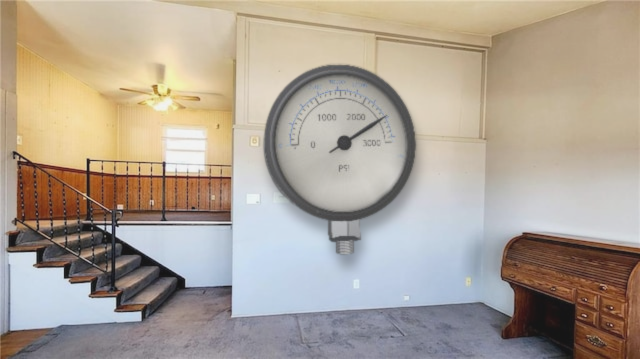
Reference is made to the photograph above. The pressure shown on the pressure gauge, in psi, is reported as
2500 psi
